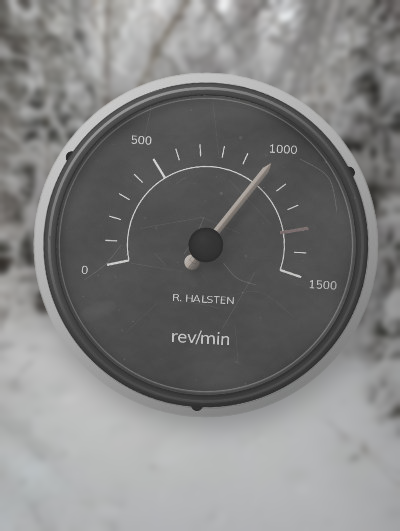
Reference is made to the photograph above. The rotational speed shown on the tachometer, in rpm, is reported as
1000 rpm
